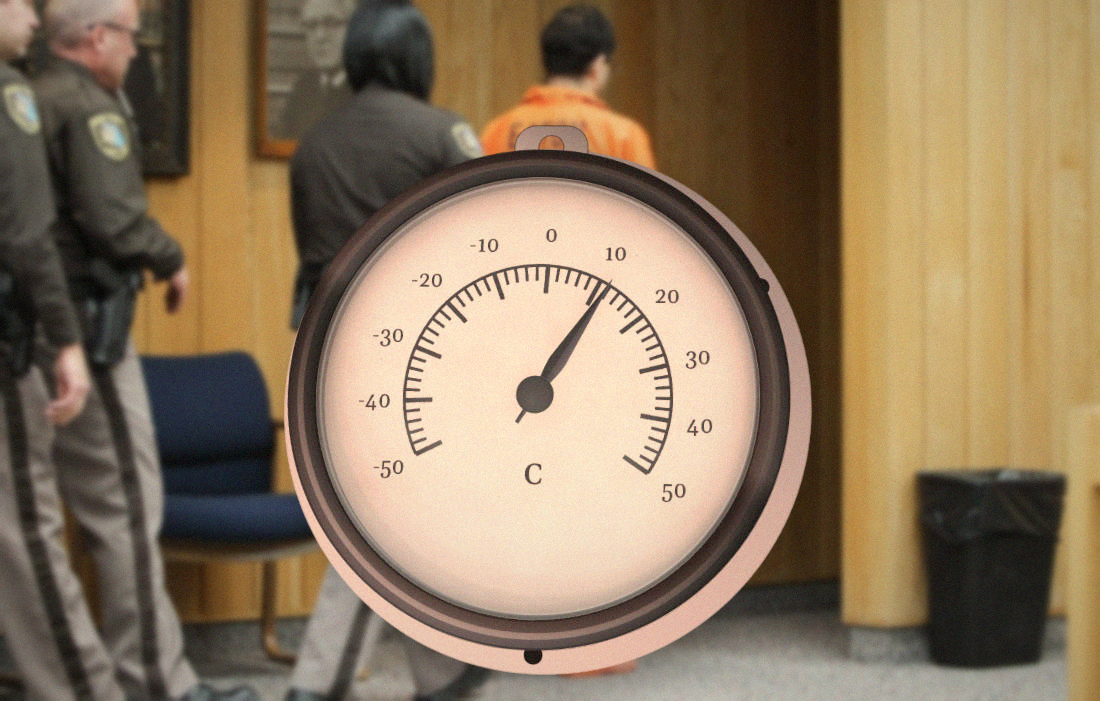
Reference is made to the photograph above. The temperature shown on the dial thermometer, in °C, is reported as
12 °C
